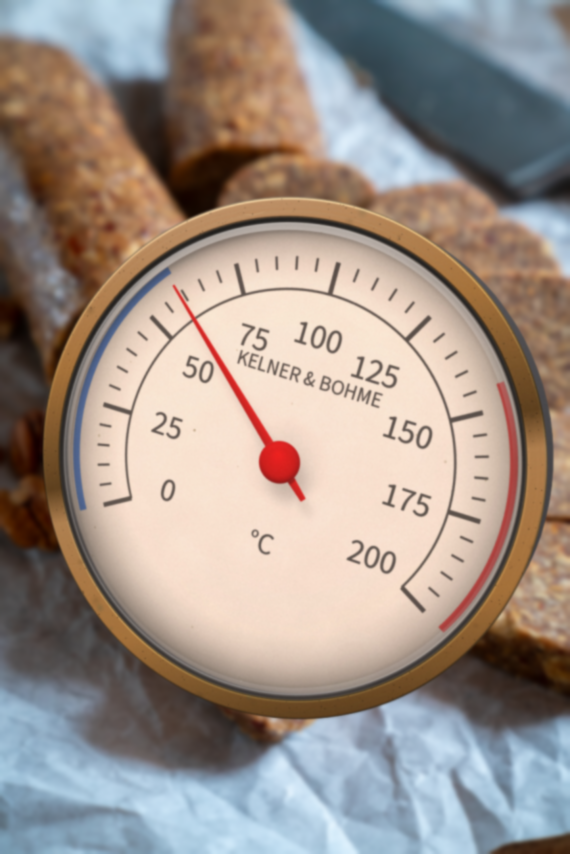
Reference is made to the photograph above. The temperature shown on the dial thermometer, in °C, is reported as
60 °C
